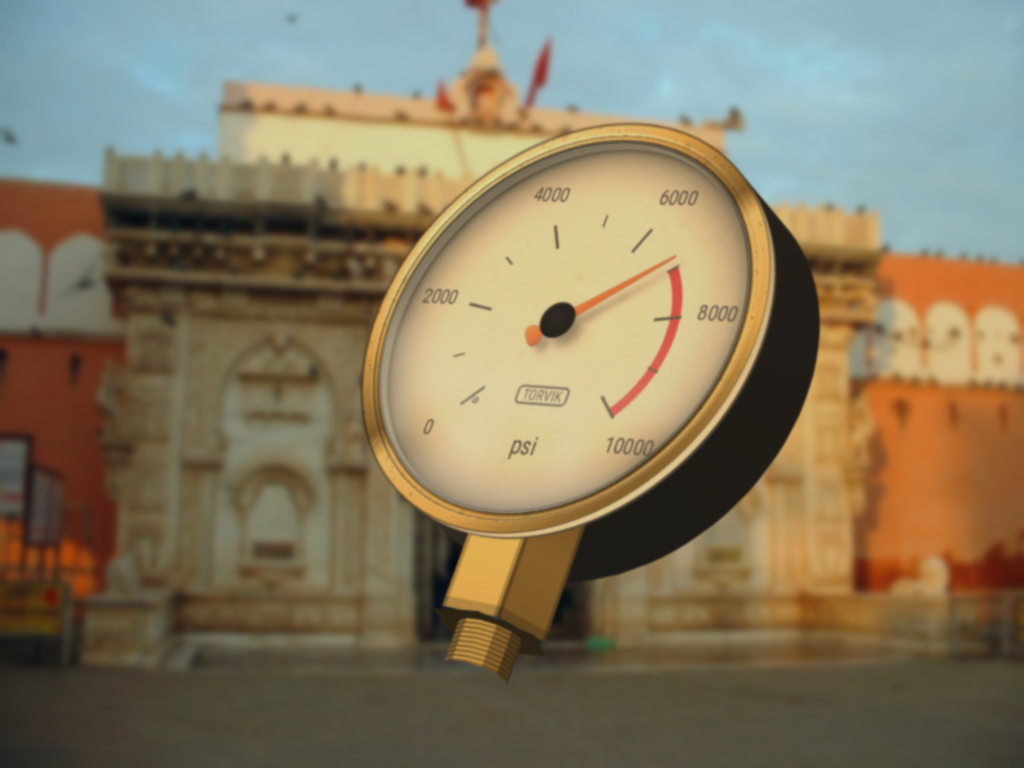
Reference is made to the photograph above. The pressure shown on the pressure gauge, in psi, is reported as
7000 psi
